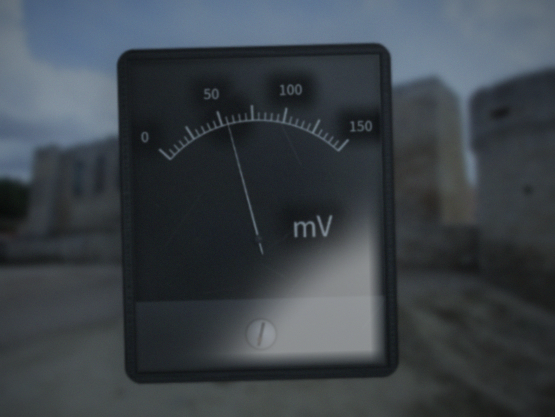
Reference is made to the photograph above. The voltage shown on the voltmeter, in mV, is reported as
55 mV
